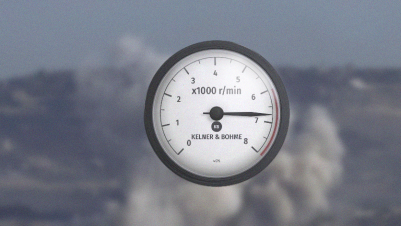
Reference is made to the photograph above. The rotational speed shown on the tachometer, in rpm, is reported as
6750 rpm
